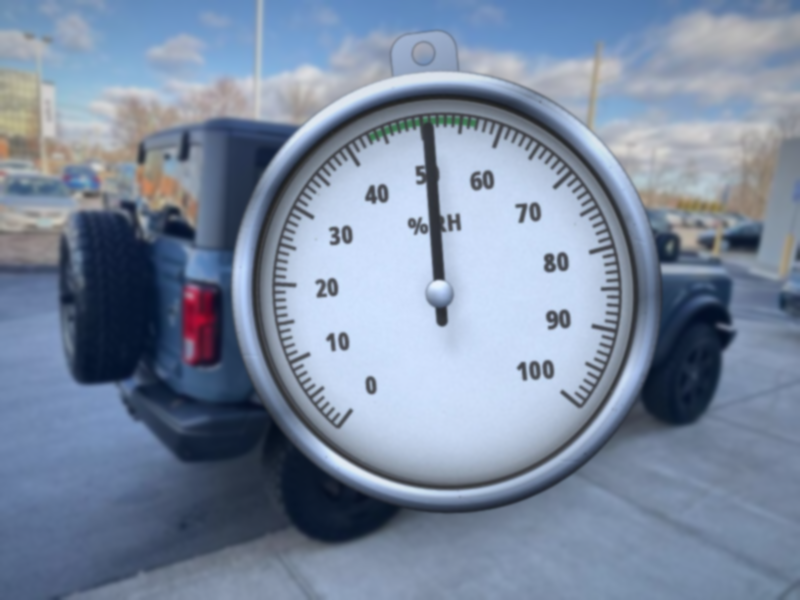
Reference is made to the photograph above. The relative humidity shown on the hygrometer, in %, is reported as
51 %
